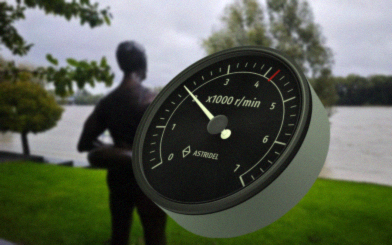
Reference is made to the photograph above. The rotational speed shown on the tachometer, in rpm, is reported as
2000 rpm
